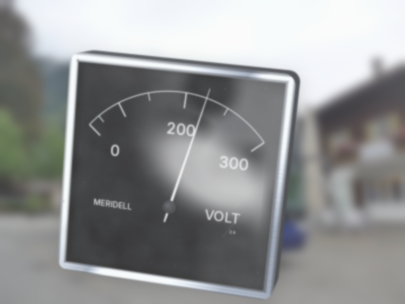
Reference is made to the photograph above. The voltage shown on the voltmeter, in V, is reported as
225 V
